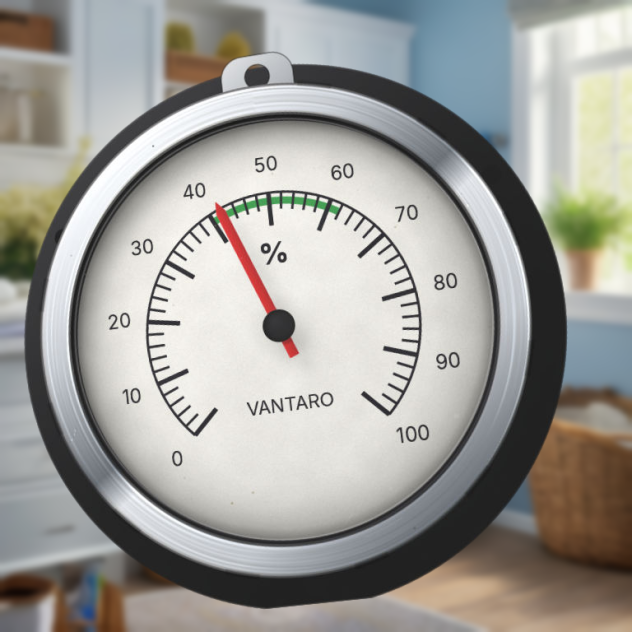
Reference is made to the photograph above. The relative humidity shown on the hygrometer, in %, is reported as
42 %
